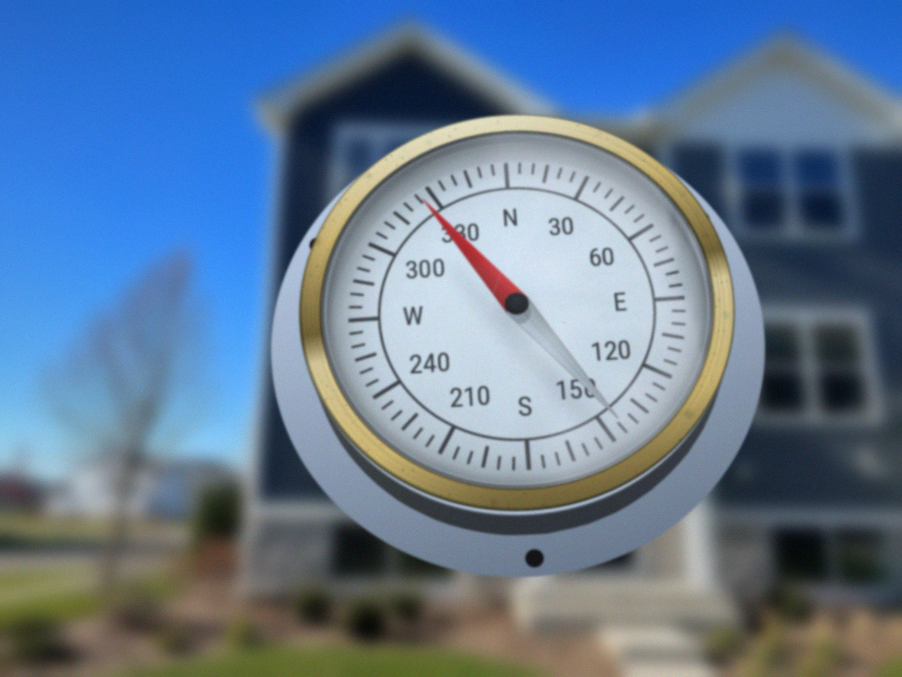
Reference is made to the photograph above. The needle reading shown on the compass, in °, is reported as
325 °
